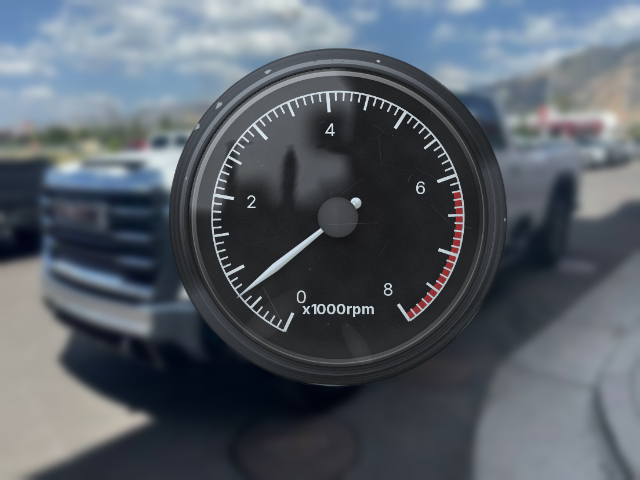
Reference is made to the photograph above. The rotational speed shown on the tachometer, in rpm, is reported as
700 rpm
